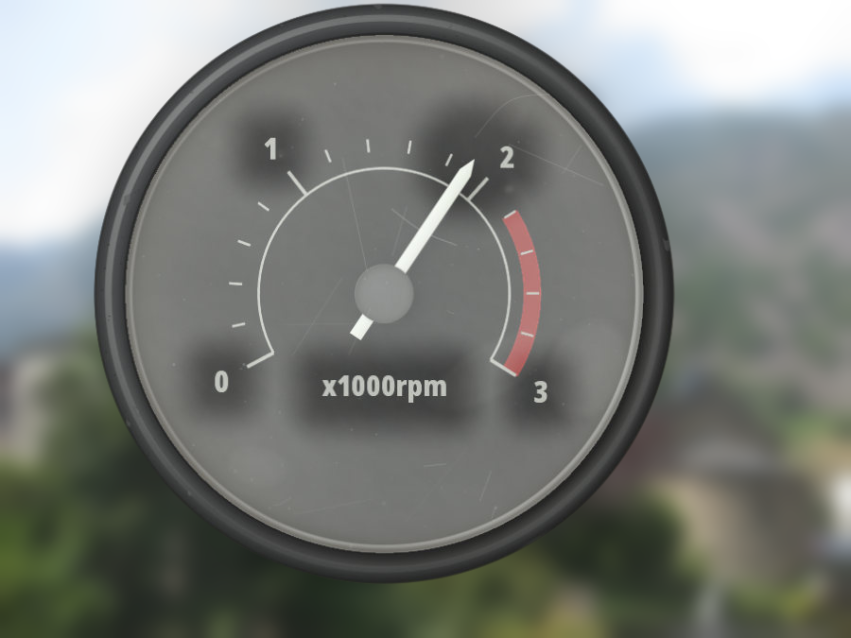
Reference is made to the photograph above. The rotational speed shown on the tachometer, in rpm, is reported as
1900 rpm
